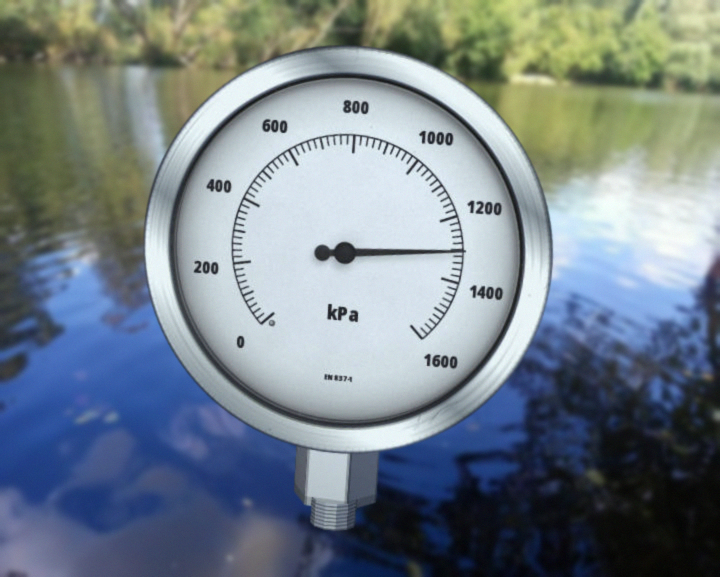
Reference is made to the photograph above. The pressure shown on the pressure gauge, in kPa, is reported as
1300 kPa
